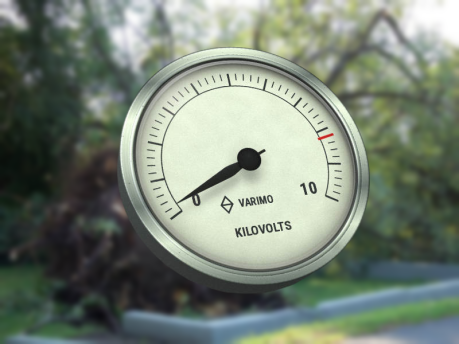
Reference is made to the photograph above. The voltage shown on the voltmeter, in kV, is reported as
0.2 kV
